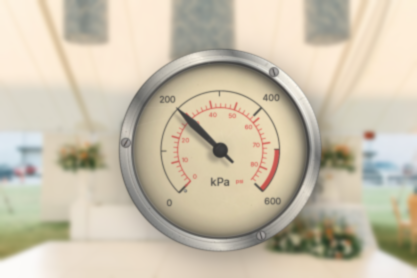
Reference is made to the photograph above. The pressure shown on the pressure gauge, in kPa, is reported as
200 kPa
